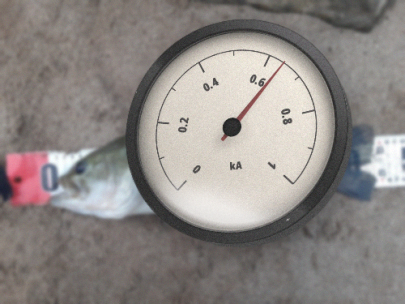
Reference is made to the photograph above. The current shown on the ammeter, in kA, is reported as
0.65 kA
